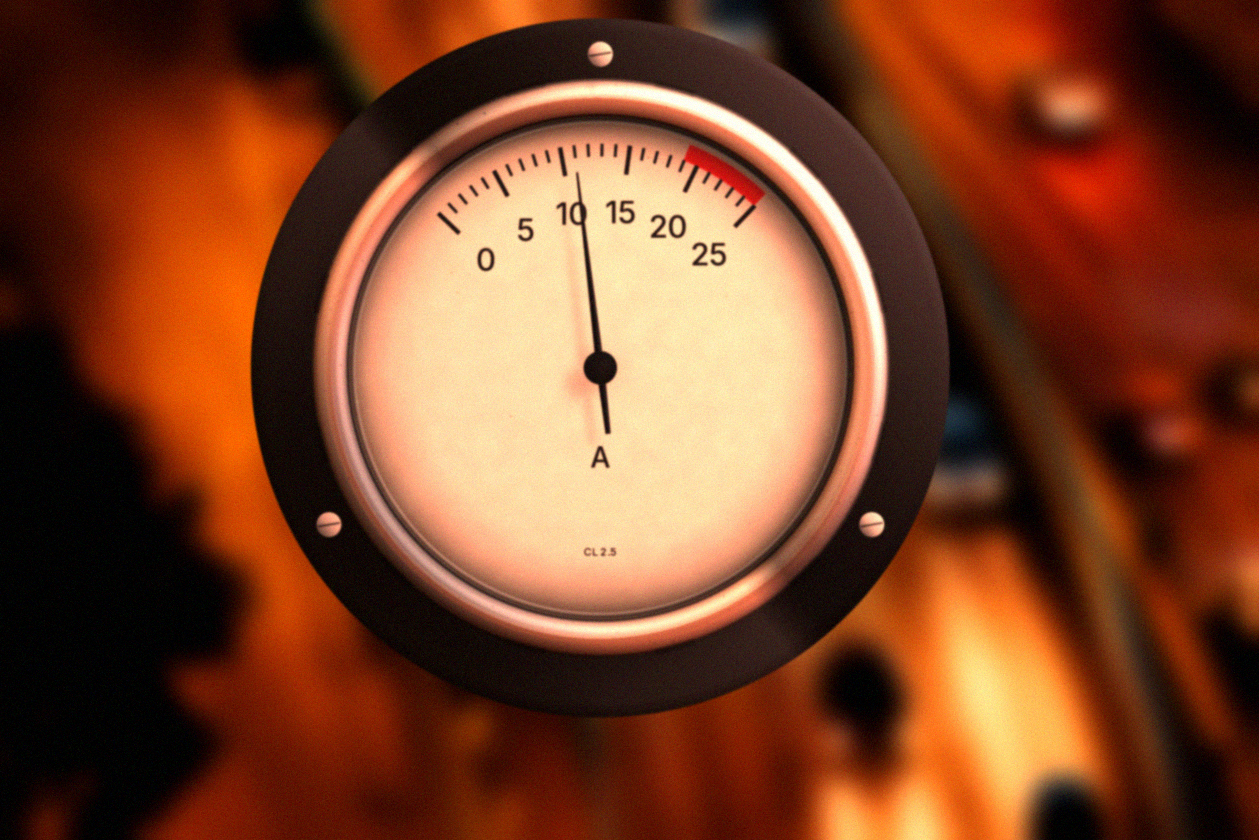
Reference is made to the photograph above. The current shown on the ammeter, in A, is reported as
11 A
